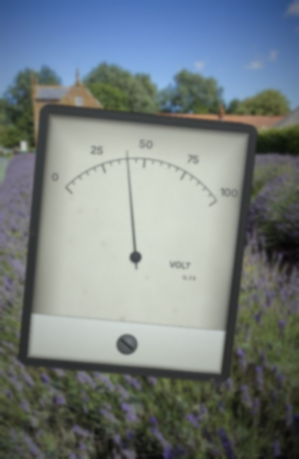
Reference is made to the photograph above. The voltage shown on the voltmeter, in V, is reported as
40 V
